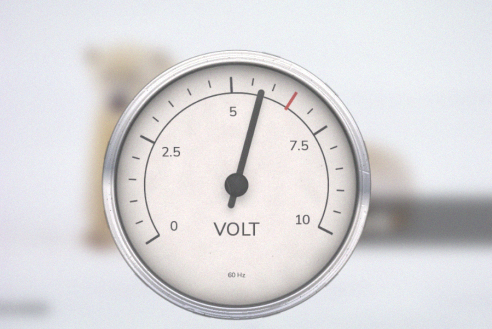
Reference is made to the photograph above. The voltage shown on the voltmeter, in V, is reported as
5.75 V
